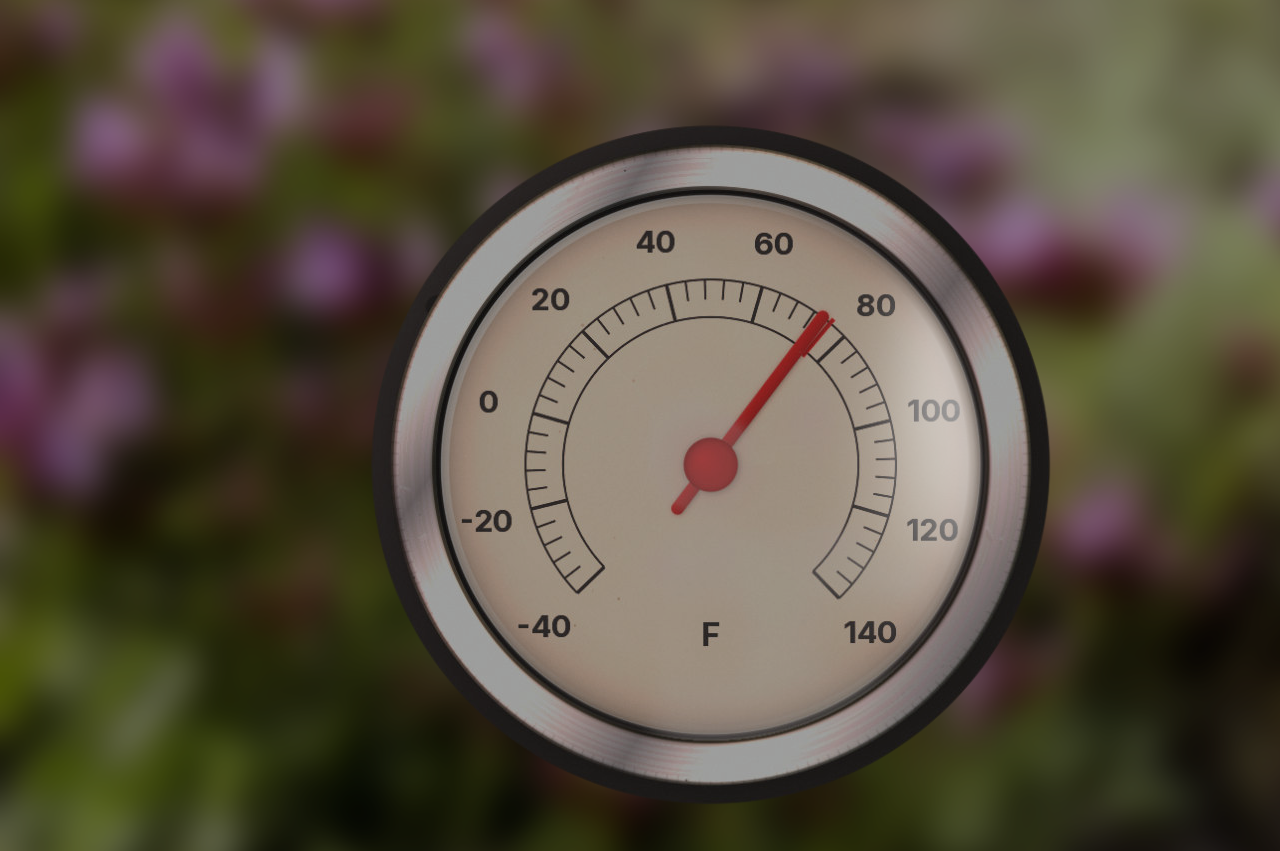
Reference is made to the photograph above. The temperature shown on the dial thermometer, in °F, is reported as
74 °F
